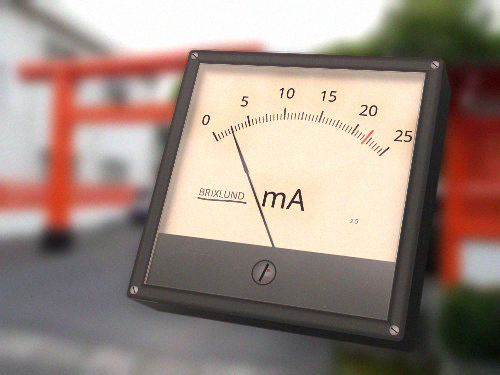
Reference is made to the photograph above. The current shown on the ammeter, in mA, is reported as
2.5 mA
